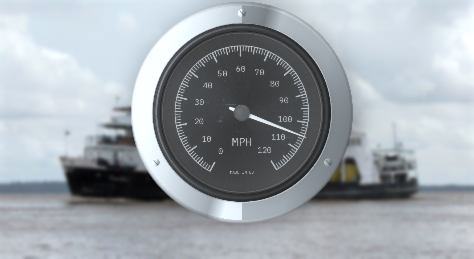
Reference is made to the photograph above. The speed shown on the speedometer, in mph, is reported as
105 mph
